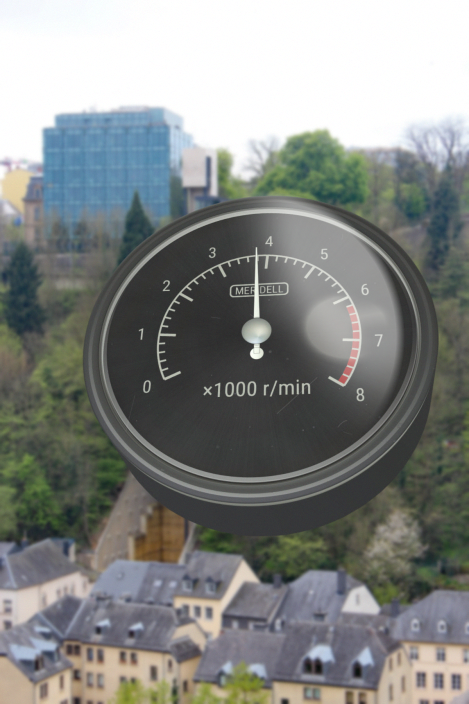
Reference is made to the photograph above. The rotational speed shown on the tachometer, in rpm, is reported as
3800 rpm
